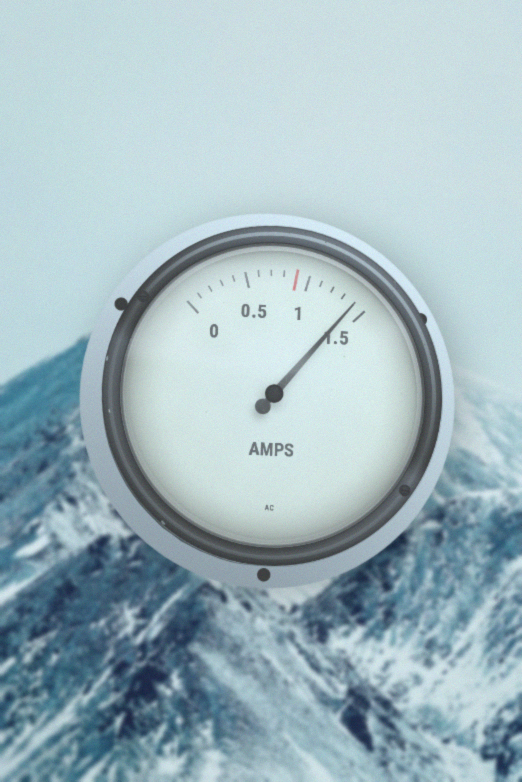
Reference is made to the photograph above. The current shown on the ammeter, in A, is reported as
1.4 A
